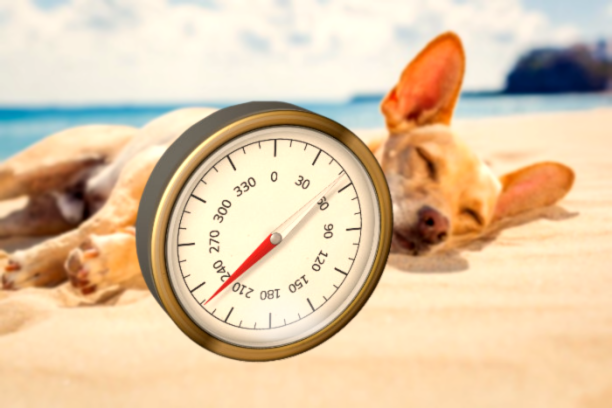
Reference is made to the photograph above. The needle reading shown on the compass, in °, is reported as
230 °
